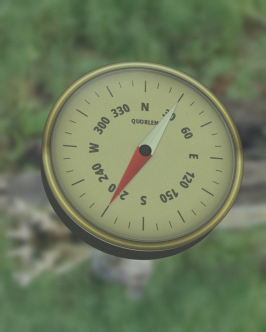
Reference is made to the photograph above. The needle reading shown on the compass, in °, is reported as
210 °
